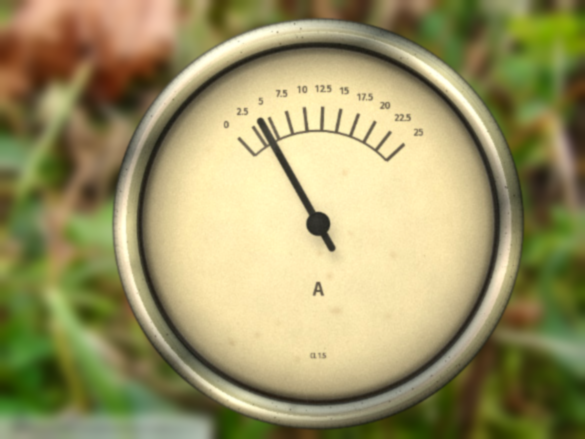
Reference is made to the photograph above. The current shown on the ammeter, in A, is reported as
3.75 A
